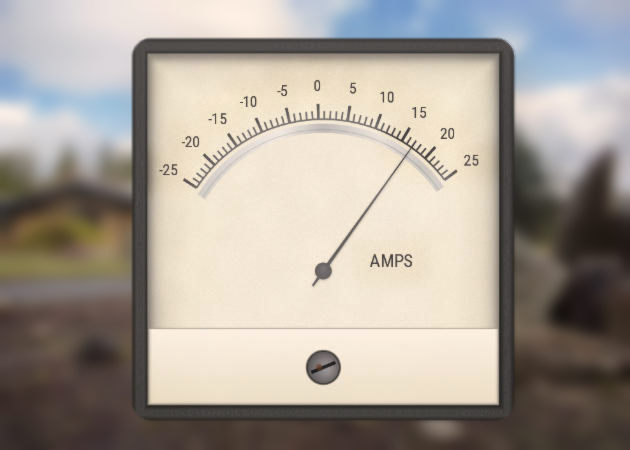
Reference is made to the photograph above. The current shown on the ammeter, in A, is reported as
17 A
